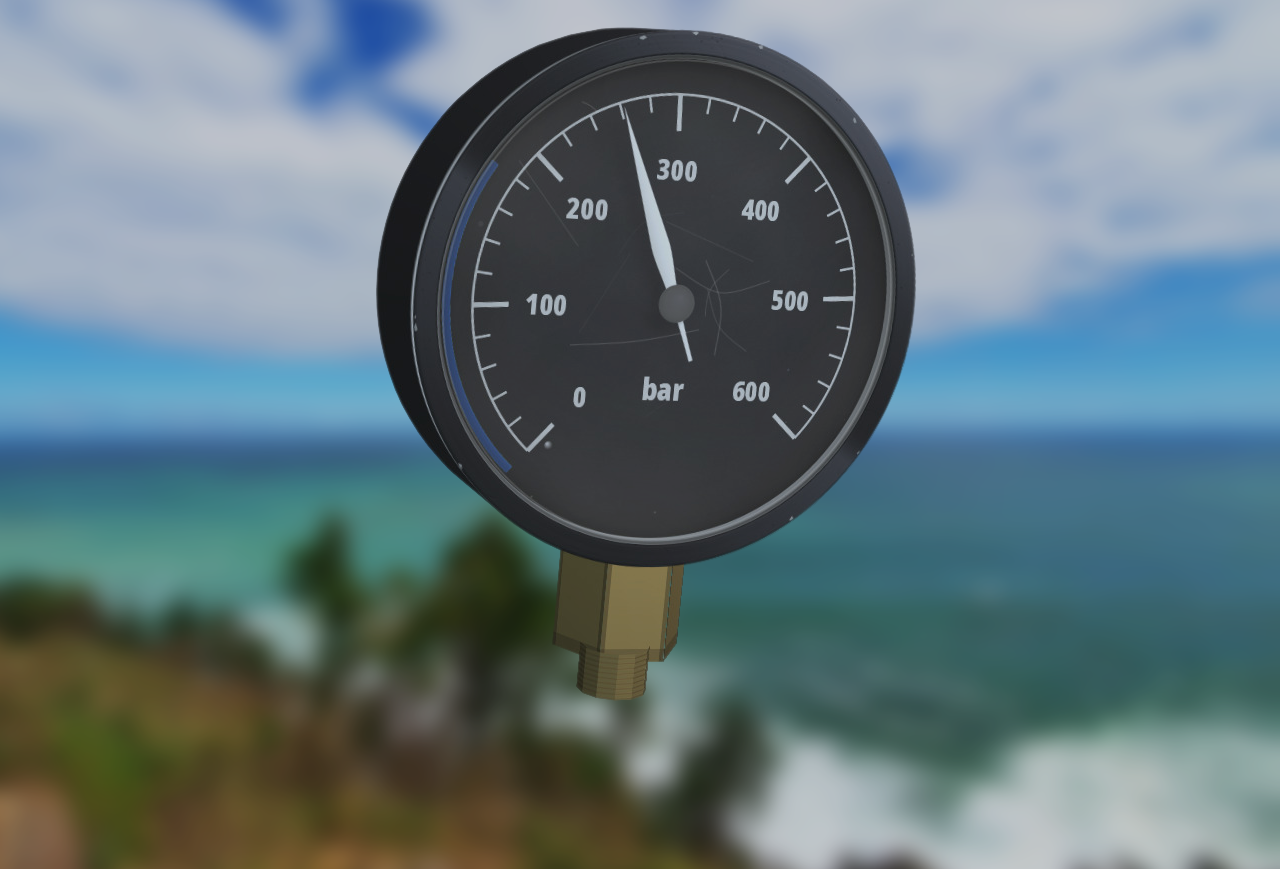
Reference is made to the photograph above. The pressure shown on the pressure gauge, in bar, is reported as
260 bar
